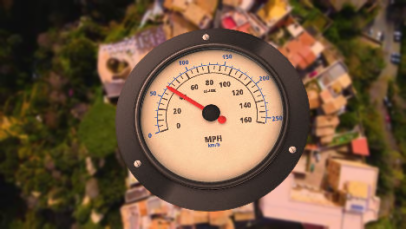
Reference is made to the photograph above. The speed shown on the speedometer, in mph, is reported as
40 mph
